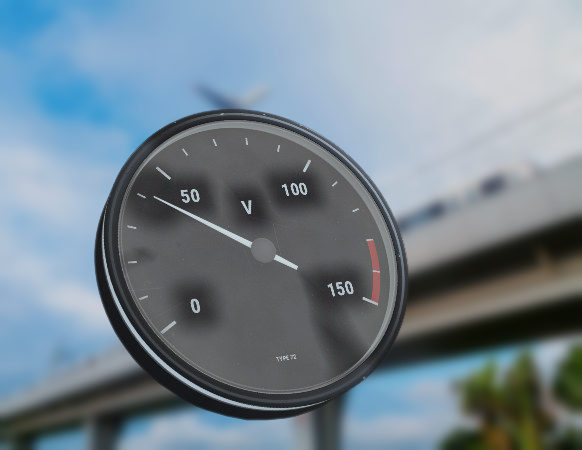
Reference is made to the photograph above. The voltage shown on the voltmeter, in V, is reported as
40 V
